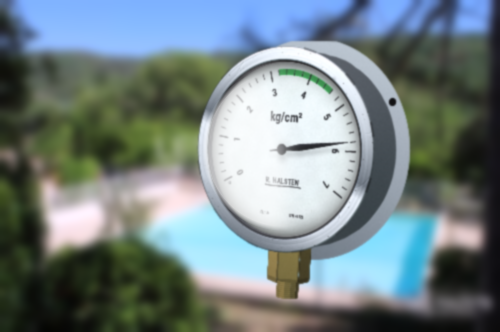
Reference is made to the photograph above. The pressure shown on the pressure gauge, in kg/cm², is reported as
5.8 kg/cm²
